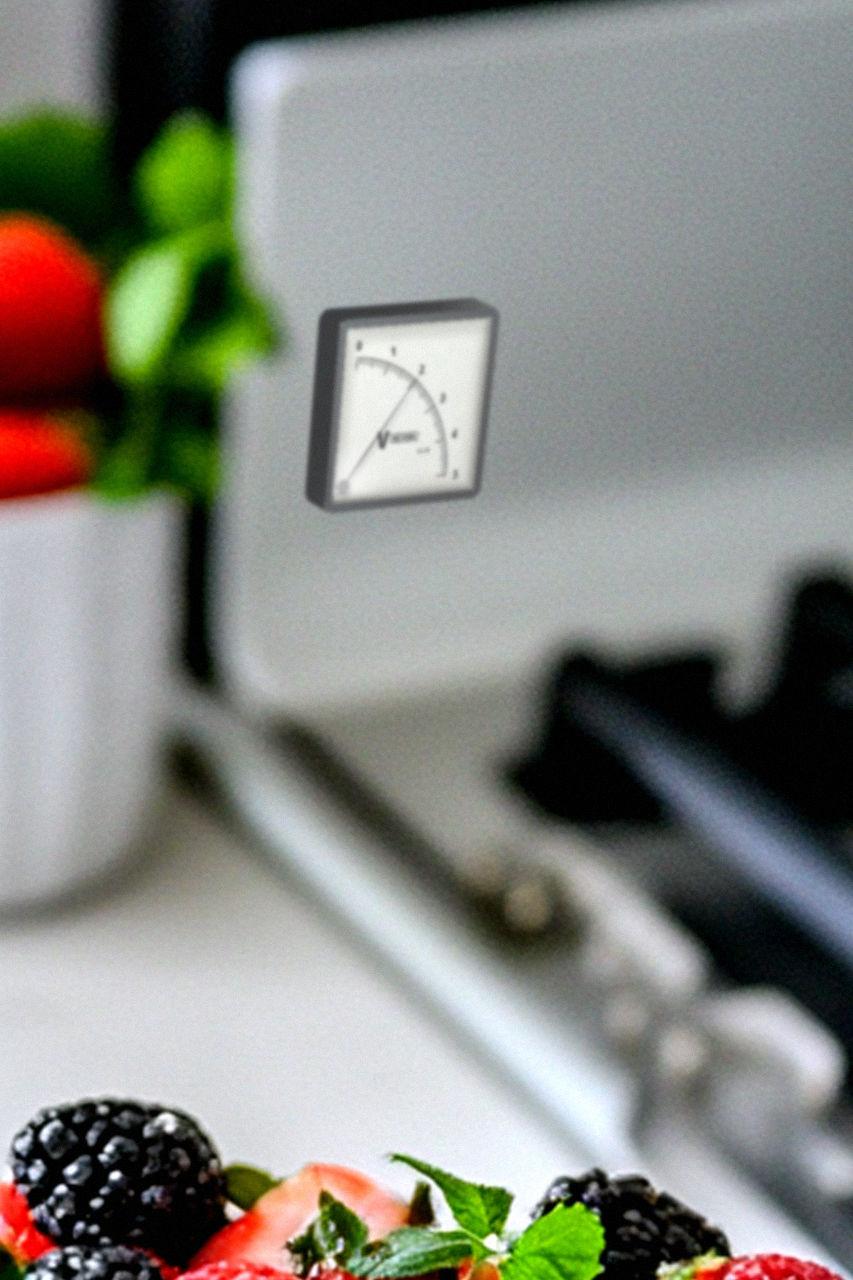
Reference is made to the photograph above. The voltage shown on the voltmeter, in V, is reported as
2 V
